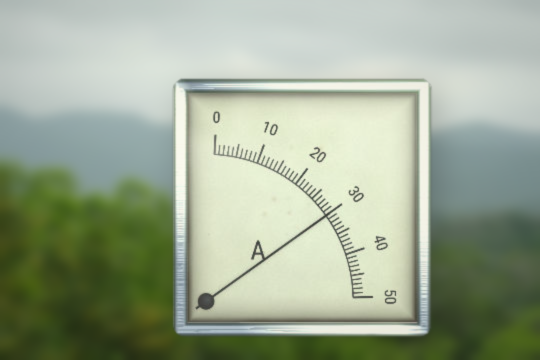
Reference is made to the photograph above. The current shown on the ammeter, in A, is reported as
30 A
